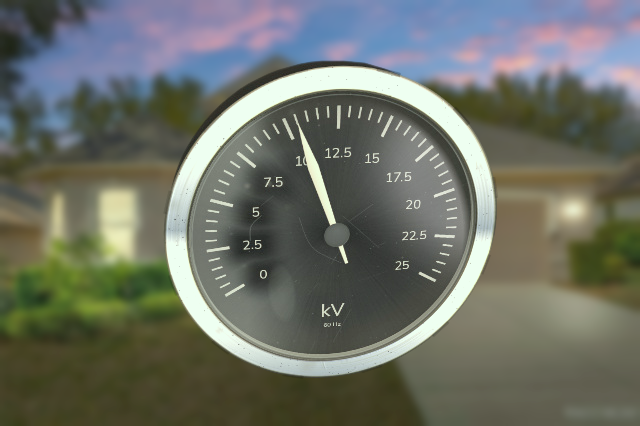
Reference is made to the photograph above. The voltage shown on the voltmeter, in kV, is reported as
10.5 kV
